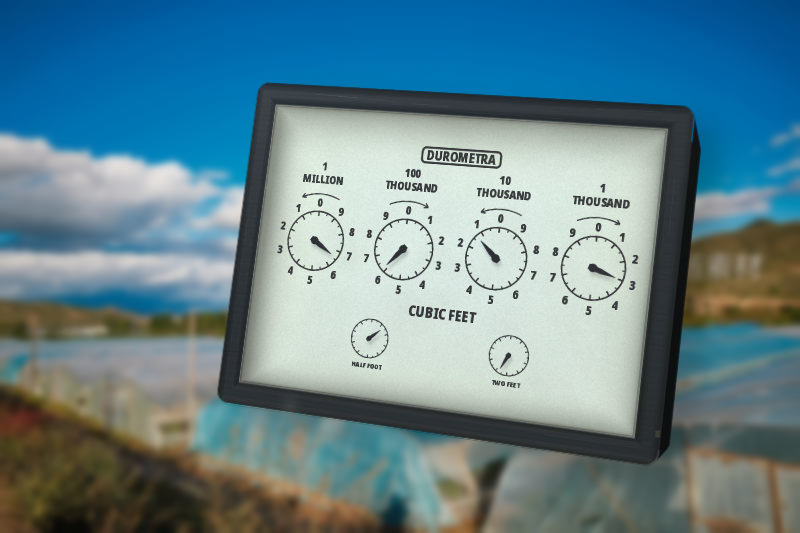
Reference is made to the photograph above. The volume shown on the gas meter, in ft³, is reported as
661300 ft³
